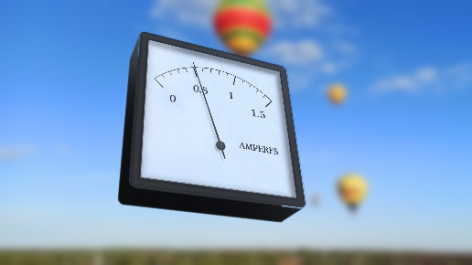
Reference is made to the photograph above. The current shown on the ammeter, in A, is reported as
0.5 A
